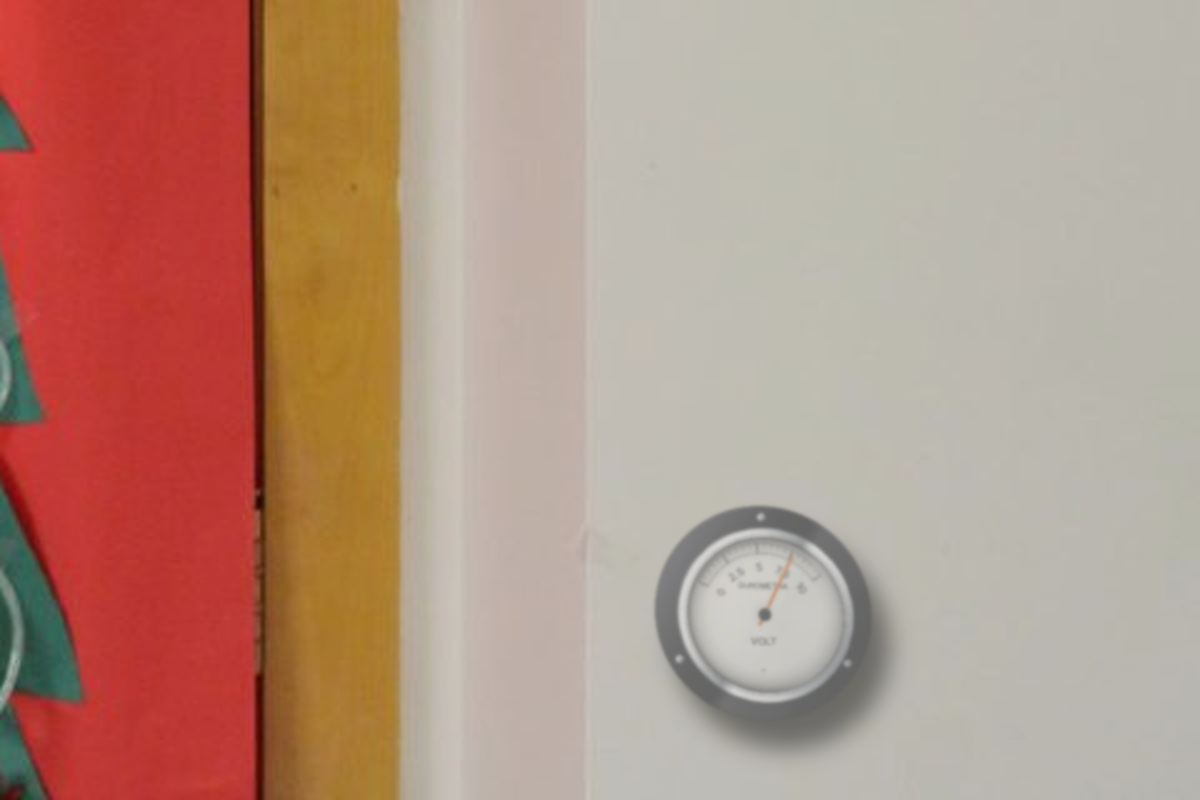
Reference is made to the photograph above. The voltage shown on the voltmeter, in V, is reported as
7.5 V
